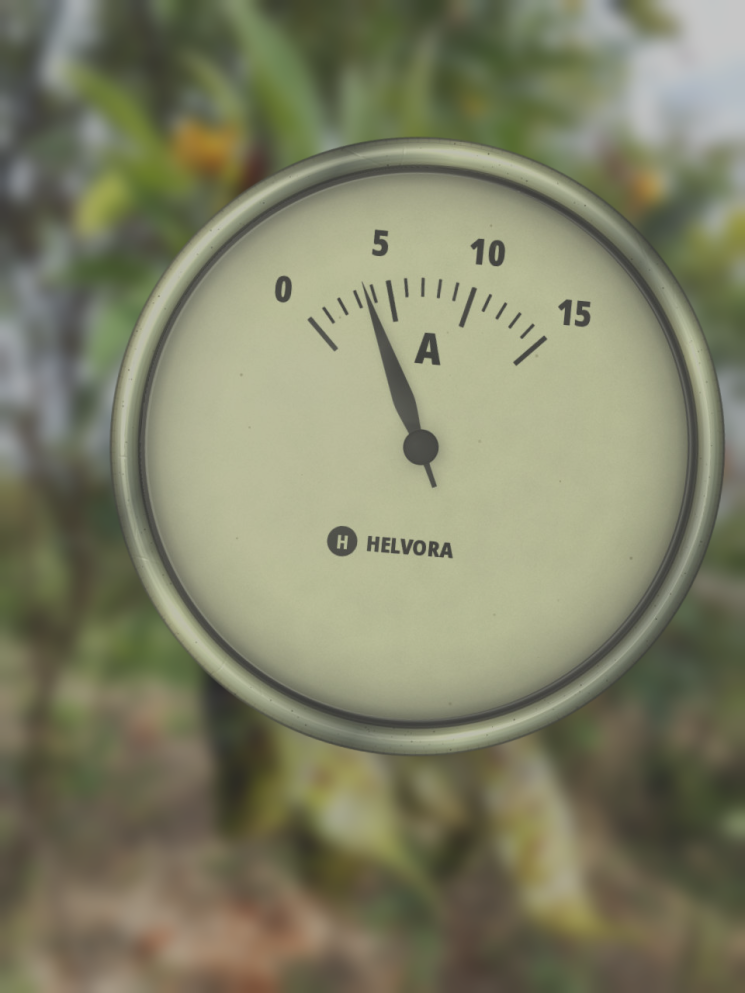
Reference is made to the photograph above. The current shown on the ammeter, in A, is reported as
3.5 A
